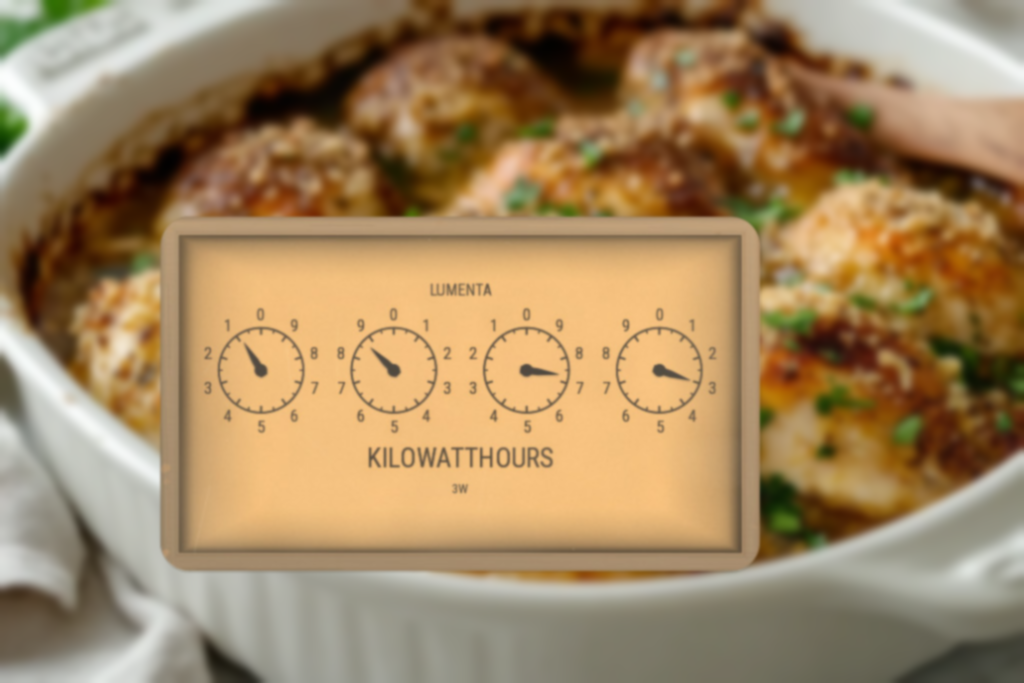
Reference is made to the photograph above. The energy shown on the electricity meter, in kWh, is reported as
873 kWh
